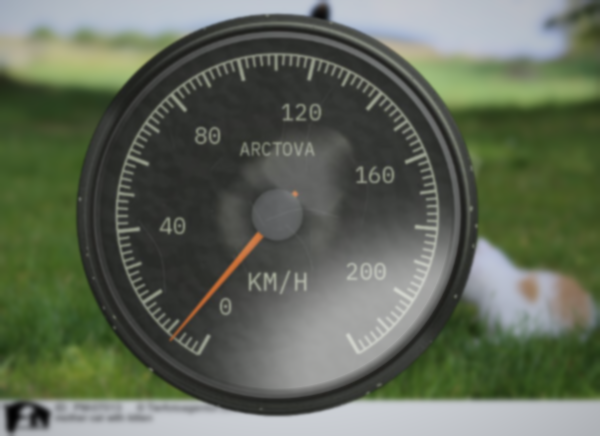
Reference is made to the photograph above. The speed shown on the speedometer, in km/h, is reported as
8 km/h
